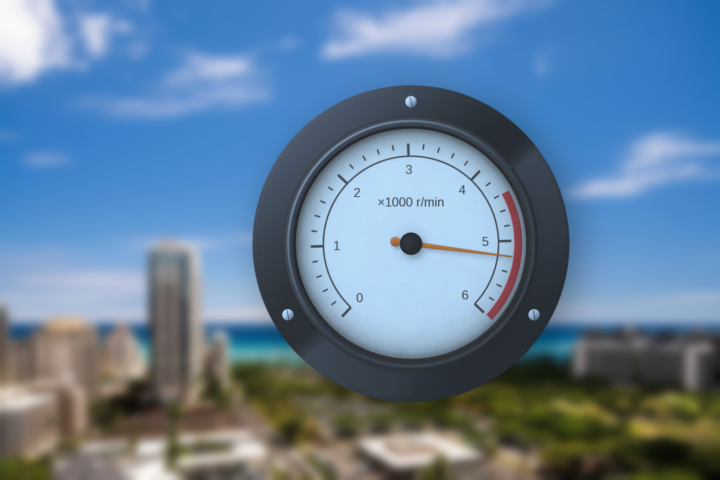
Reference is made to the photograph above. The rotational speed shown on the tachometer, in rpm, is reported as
5200 rpm
